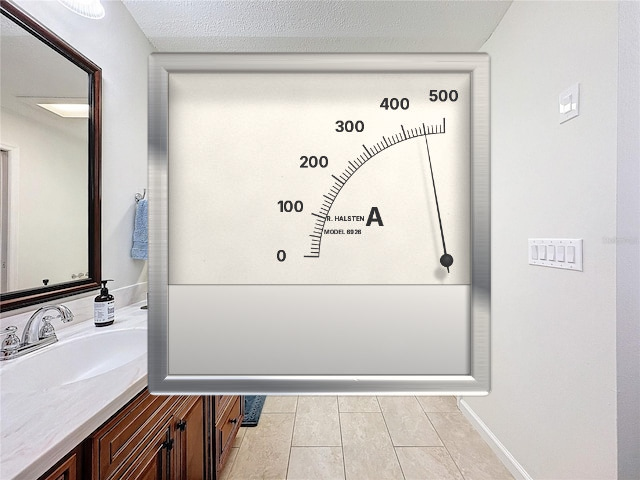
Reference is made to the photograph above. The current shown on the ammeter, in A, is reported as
450 A
